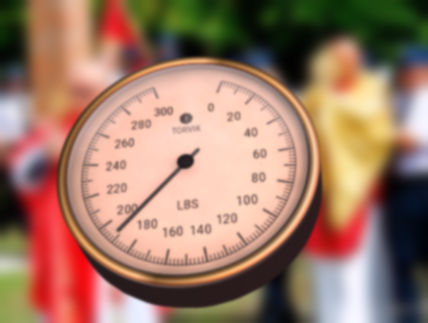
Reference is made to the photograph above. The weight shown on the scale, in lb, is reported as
190 lb
